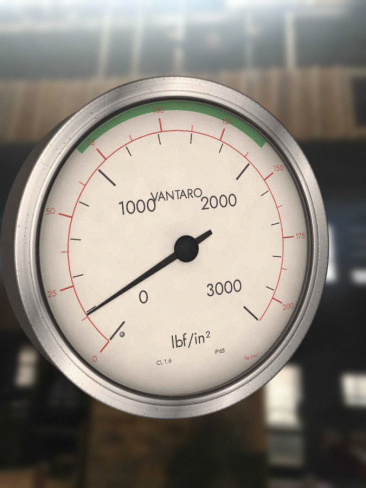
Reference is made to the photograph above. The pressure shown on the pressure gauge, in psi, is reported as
200 psi
